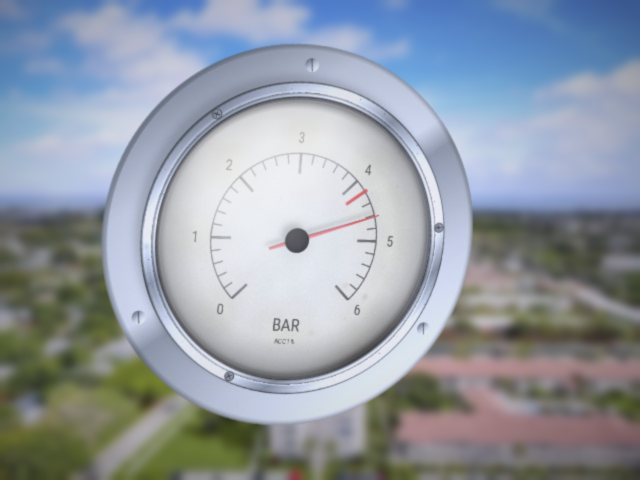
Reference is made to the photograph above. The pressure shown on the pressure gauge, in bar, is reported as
4.6 bar
